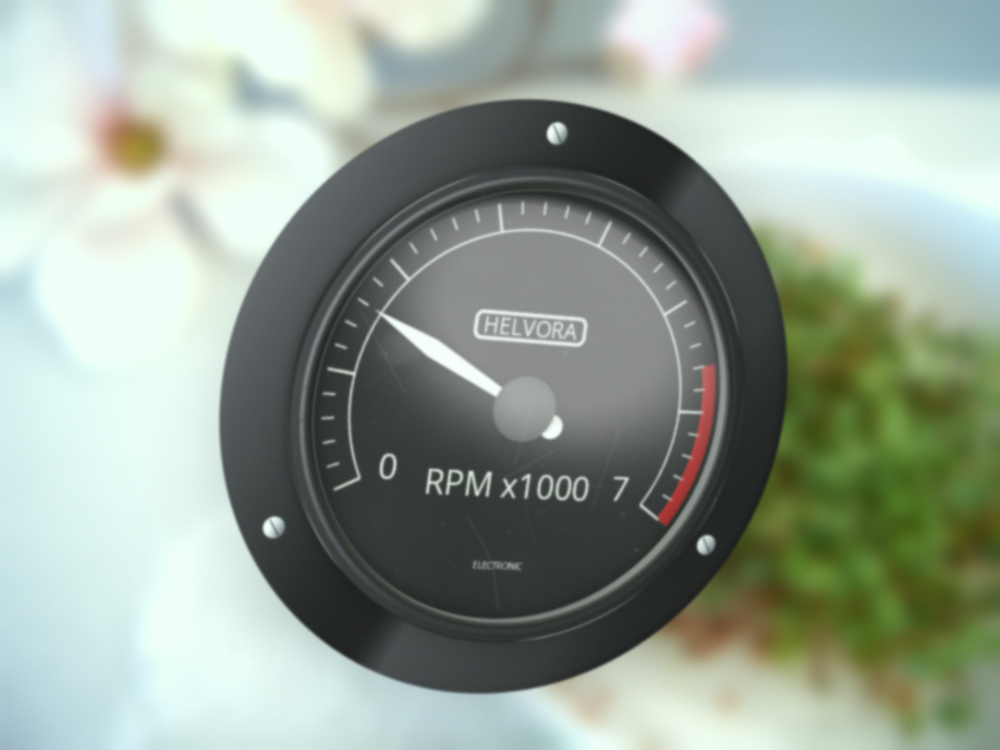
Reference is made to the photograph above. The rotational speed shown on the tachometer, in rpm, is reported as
1600 rpm
